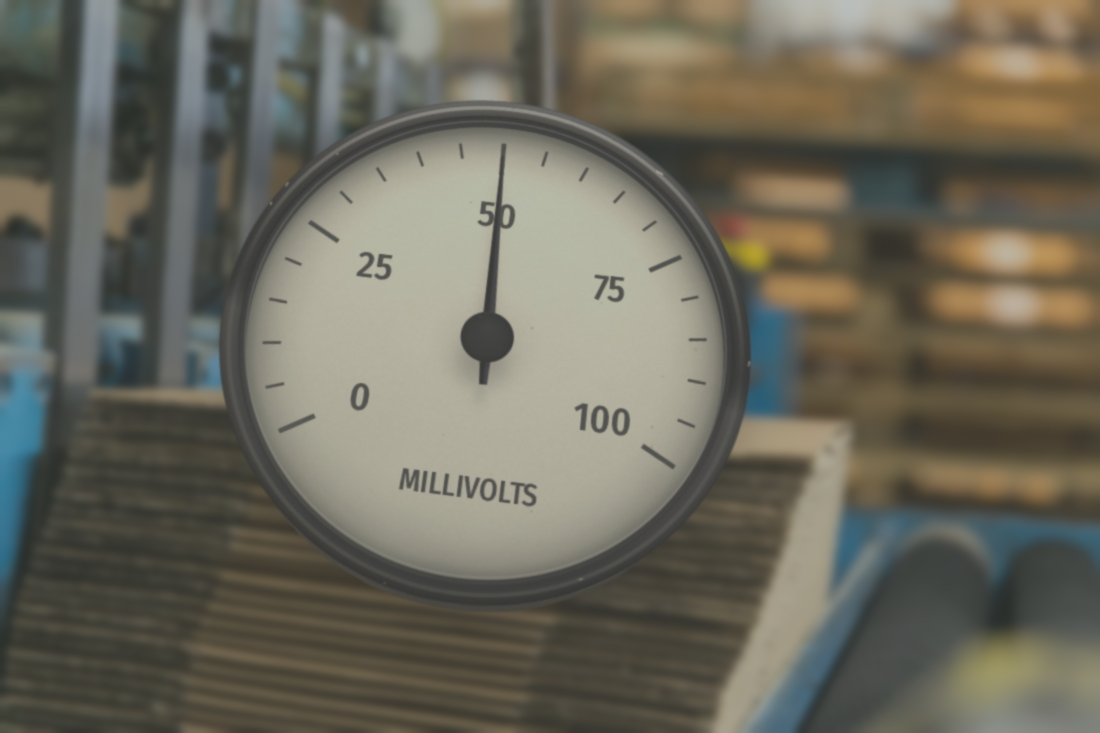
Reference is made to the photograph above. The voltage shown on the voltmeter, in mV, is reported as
50 mV
